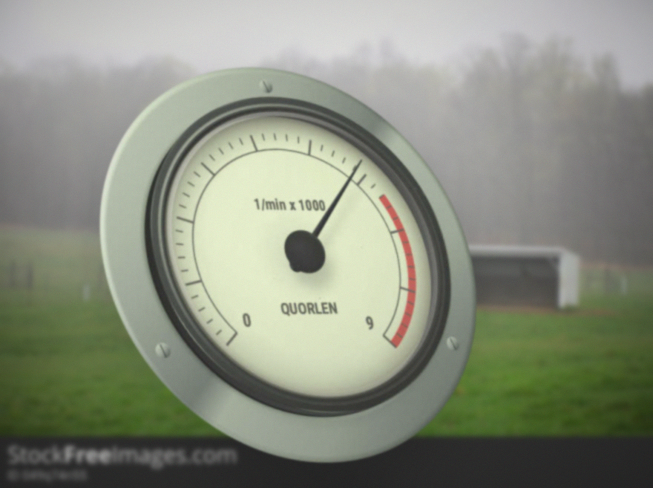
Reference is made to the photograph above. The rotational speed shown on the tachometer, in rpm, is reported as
5800 rpm
